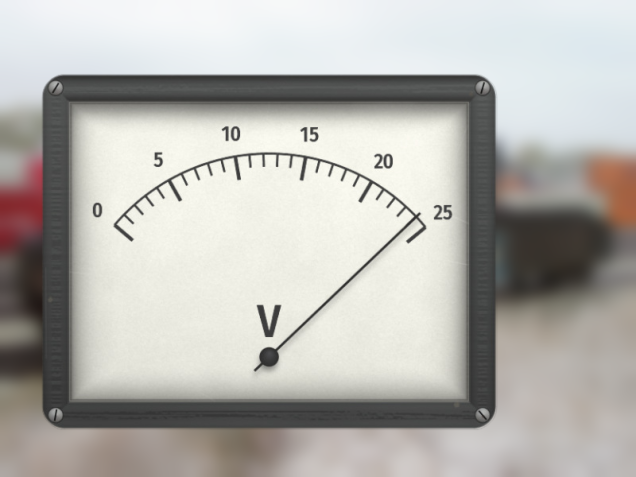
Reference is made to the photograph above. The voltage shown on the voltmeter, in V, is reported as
24 V
